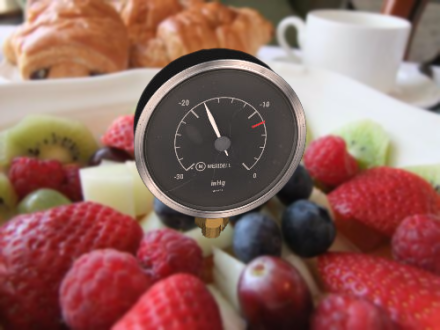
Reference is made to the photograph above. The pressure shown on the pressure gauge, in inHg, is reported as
-18 inHg
